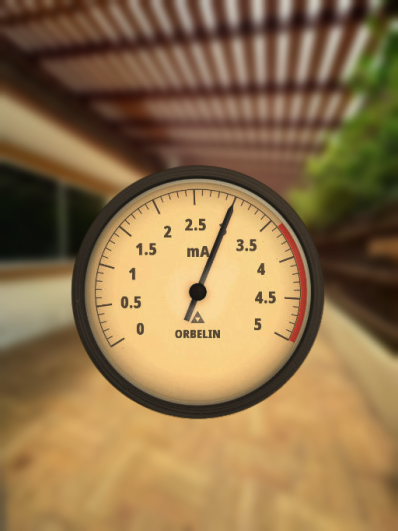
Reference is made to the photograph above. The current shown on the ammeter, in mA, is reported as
3 mA
